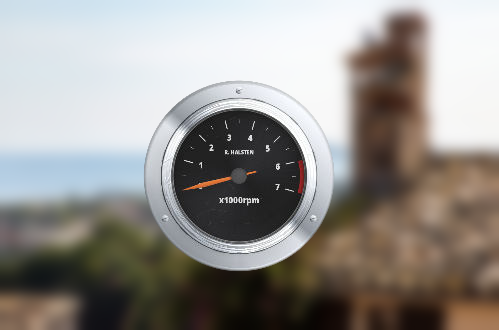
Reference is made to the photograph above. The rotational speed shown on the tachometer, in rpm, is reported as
0 rpm
